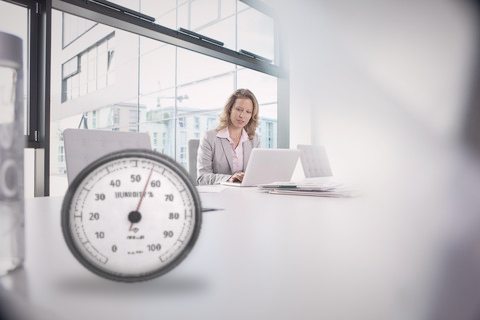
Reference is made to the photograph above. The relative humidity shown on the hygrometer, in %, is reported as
56 %
